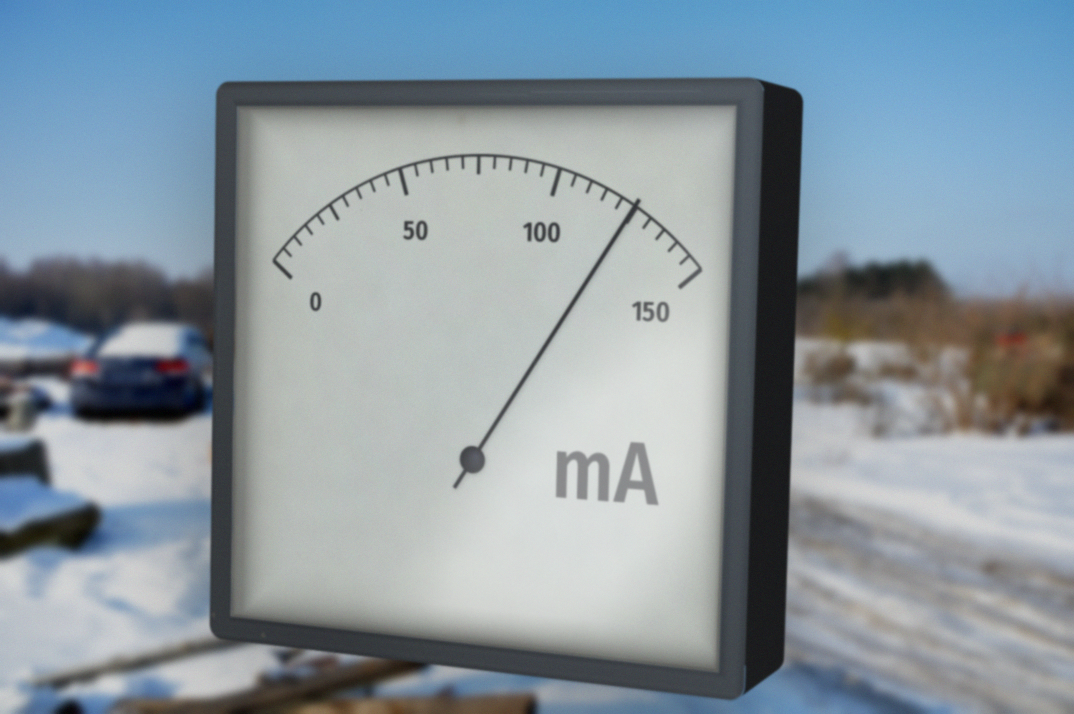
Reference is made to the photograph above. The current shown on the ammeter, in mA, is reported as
125 mA
